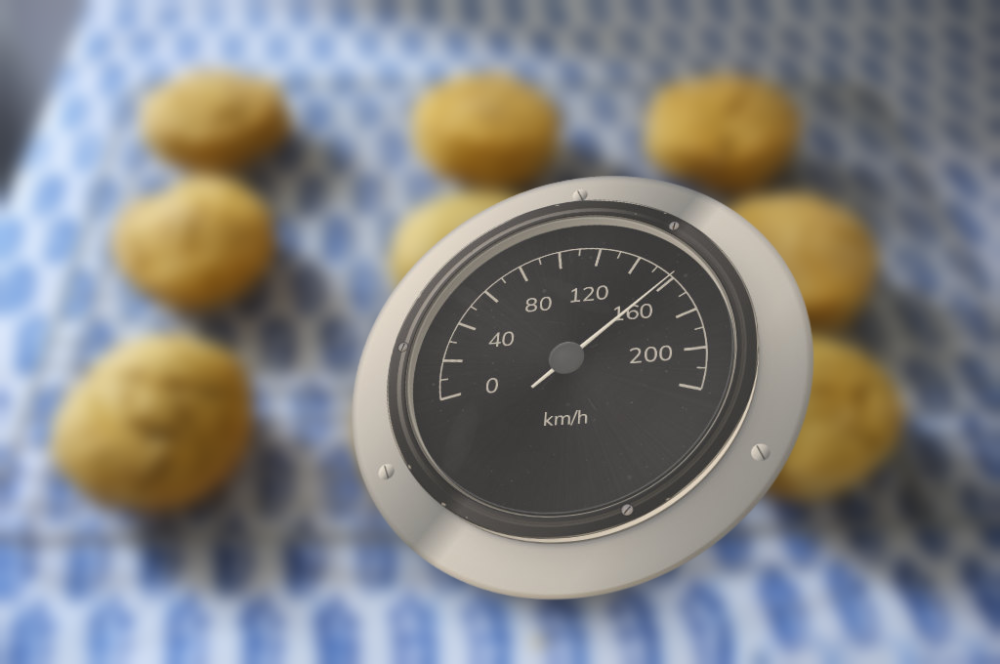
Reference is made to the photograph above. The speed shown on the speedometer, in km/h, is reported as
160 km/h
